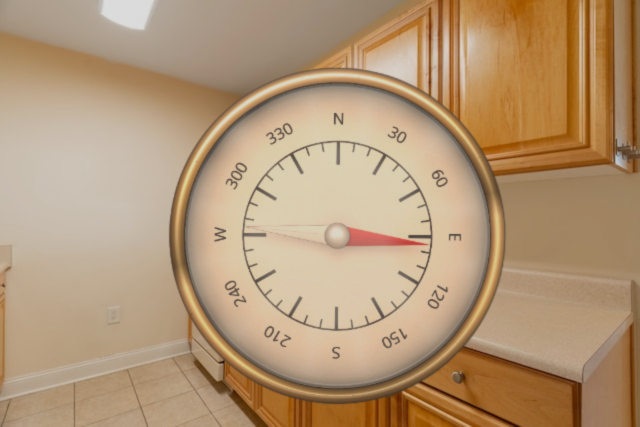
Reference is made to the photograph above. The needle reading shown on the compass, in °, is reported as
95 °
